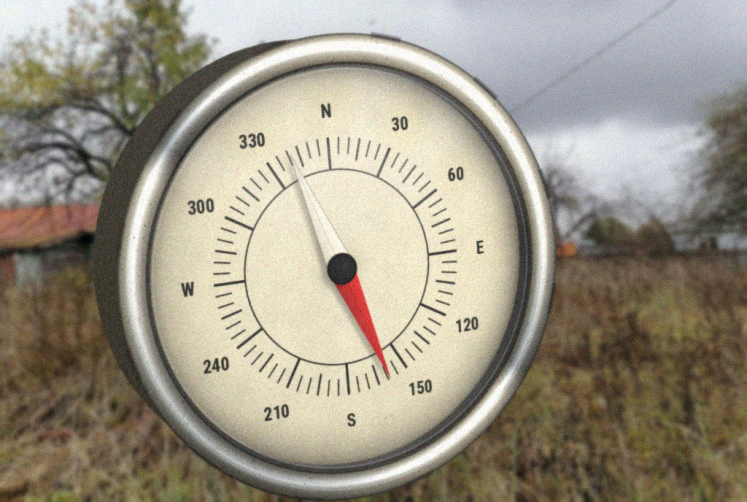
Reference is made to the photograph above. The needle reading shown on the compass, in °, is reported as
160 °
